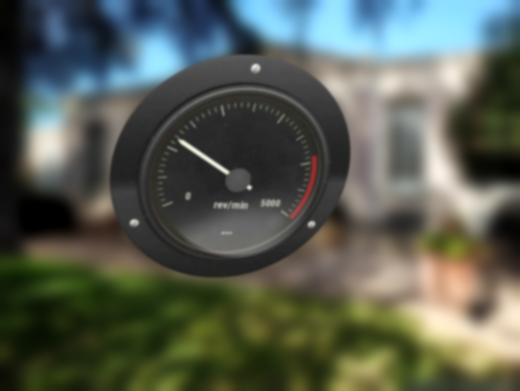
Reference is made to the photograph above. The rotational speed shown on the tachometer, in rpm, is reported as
1200 rpm
